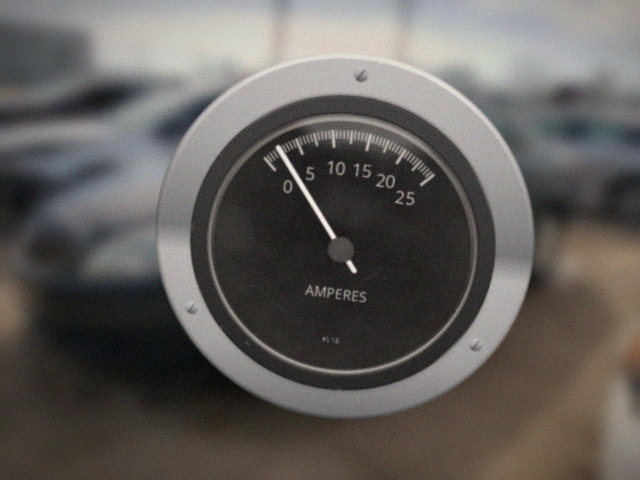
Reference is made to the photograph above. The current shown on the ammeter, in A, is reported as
2.5 A
